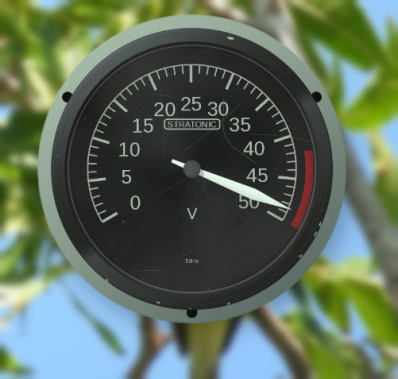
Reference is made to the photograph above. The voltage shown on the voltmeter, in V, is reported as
48.5 V
